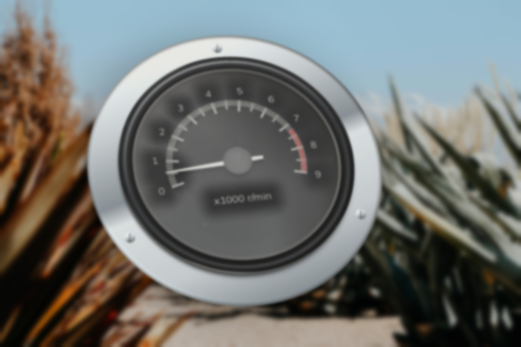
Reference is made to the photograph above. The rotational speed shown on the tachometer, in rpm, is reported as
500 rpm
